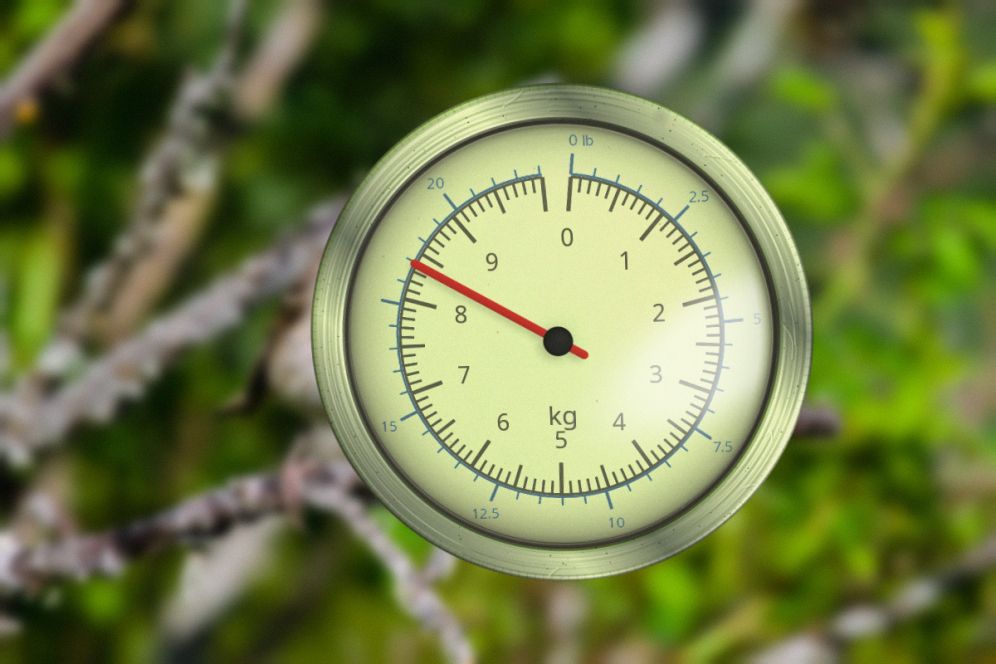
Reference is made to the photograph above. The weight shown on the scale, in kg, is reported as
8.4 kg
